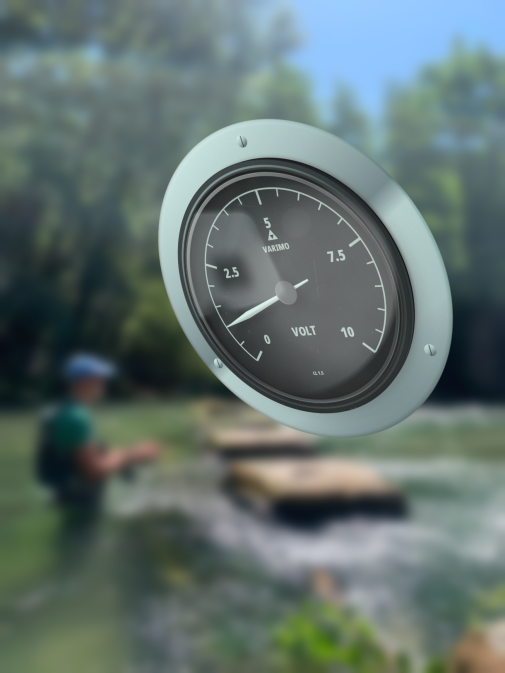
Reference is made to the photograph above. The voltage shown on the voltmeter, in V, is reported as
1 V
